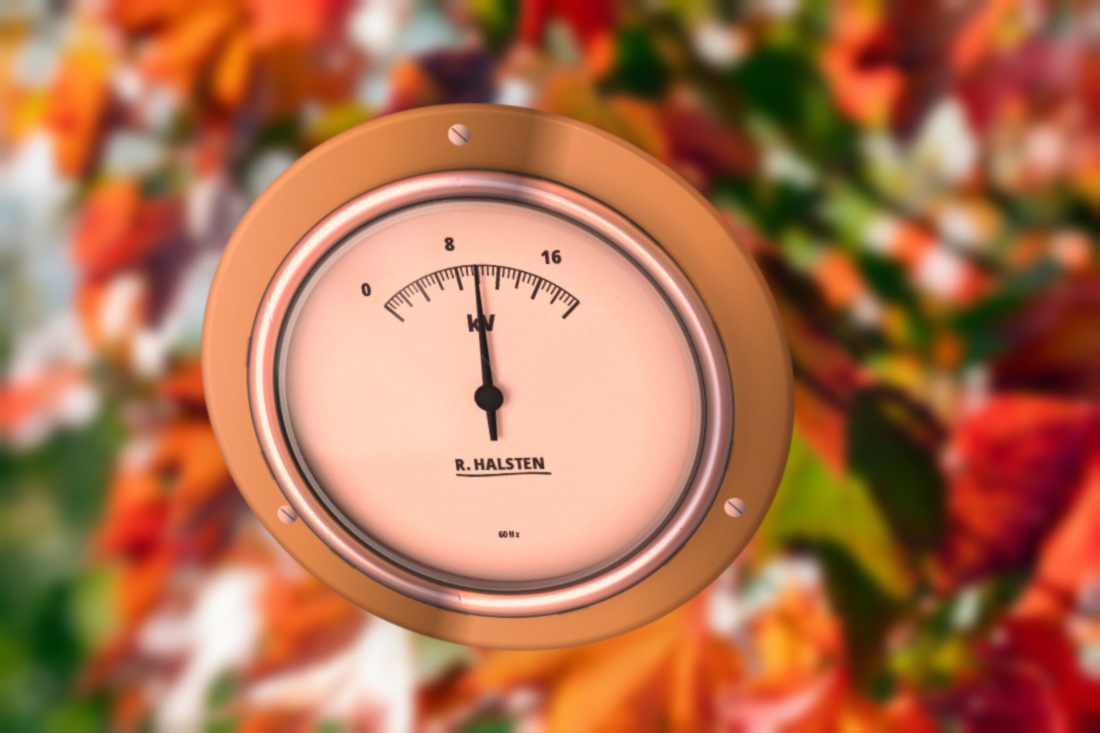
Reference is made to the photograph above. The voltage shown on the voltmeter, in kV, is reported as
10 kV
